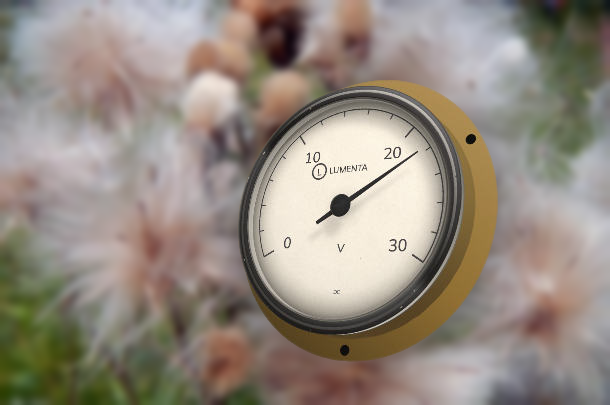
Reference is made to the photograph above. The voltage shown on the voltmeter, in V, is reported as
22 V
